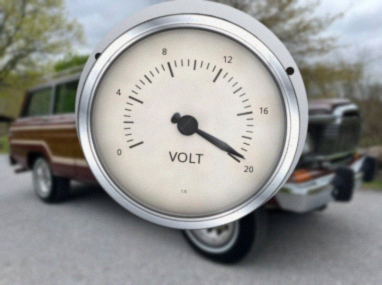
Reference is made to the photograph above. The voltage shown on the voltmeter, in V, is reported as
19.5 V
